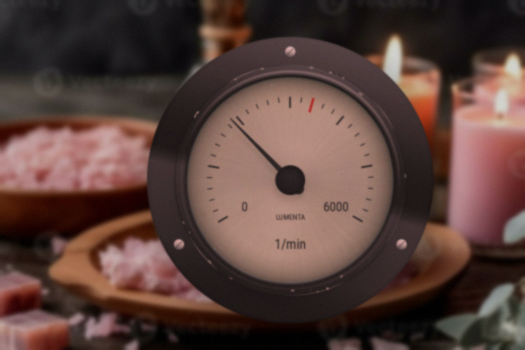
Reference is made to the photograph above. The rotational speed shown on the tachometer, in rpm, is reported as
1900 rpm
